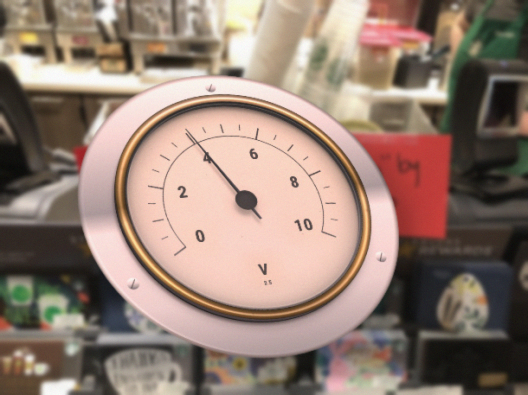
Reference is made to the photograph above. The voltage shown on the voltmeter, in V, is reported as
4 V
